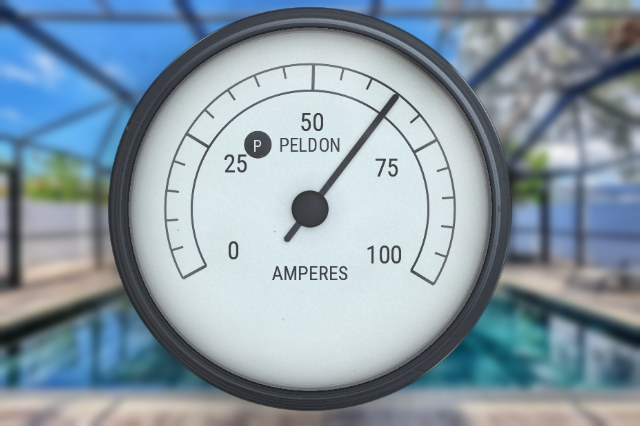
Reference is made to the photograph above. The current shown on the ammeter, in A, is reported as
65 A
